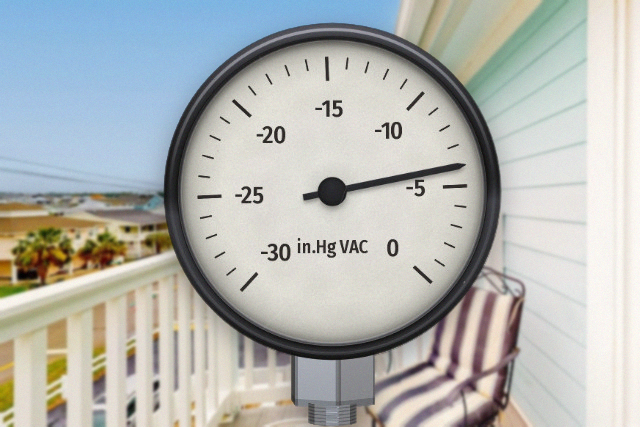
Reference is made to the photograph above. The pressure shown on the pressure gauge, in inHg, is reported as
-6 inHg
